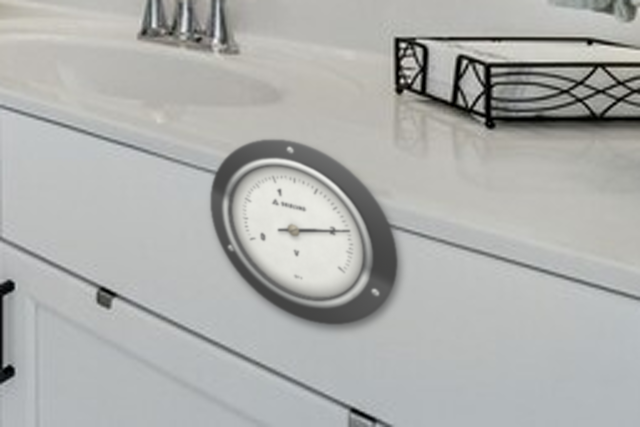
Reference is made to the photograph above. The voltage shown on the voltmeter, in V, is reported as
2 V
